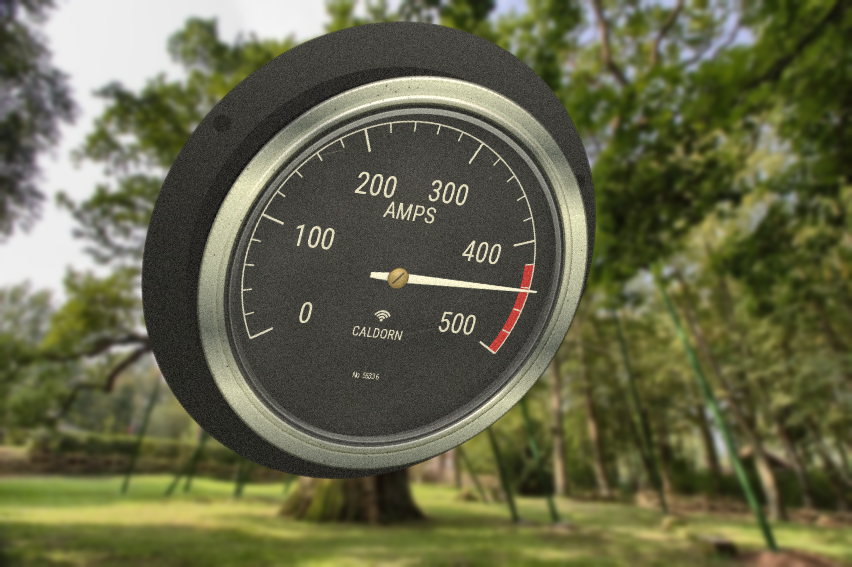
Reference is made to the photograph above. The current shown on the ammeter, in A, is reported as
440 A
